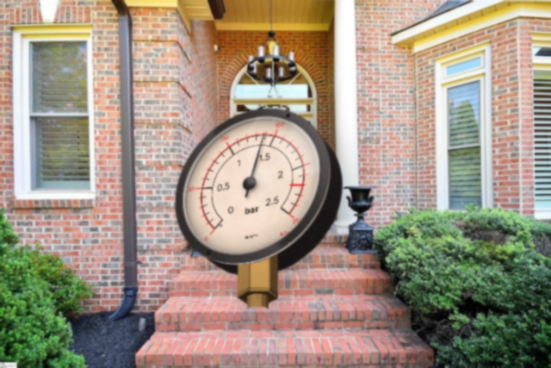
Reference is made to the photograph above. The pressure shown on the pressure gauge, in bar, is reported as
1.4 bar
